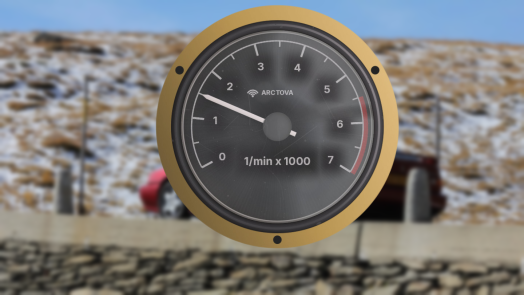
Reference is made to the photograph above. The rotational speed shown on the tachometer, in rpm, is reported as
1500 rpm
